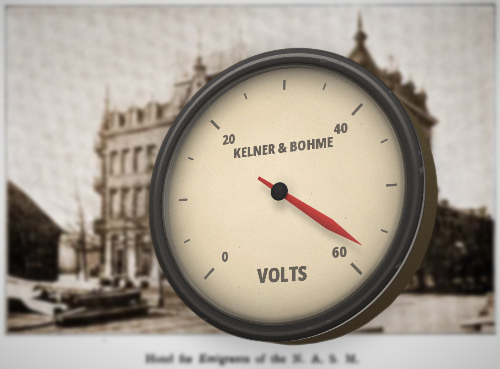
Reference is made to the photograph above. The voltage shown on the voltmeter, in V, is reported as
57.5 V
